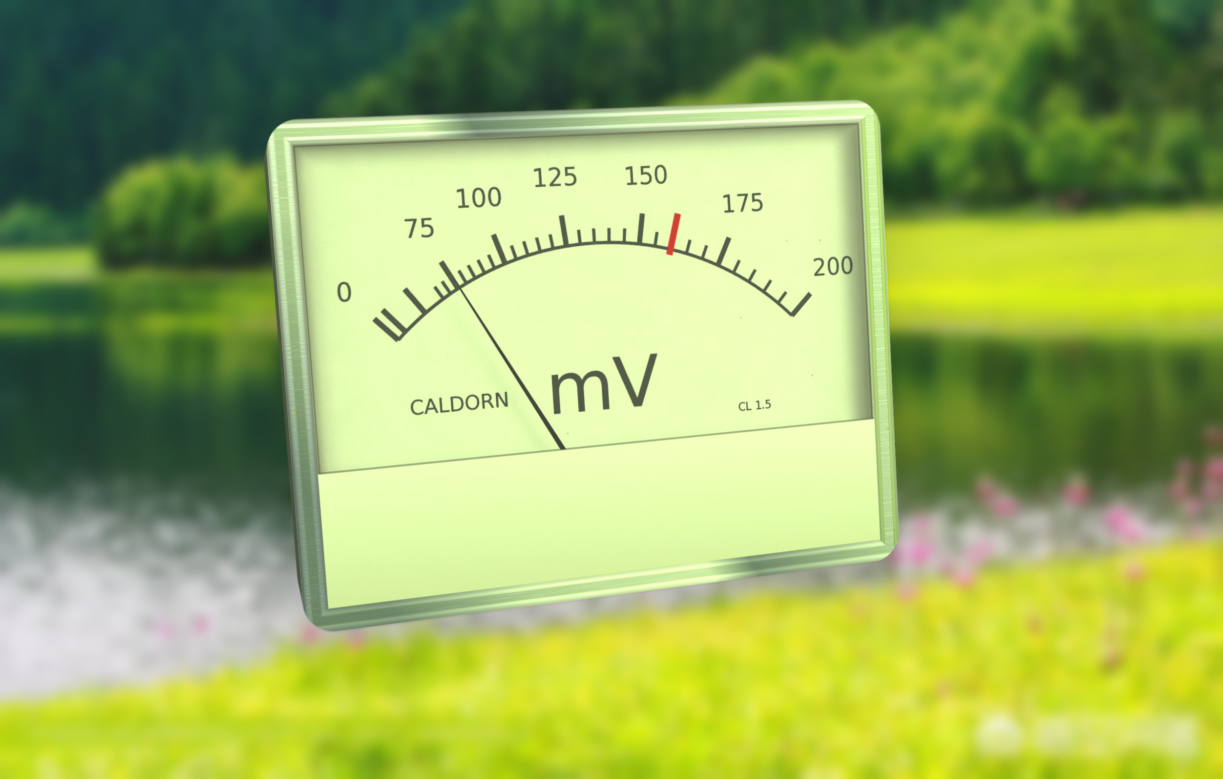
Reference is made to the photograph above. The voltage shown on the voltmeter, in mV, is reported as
75 mV
